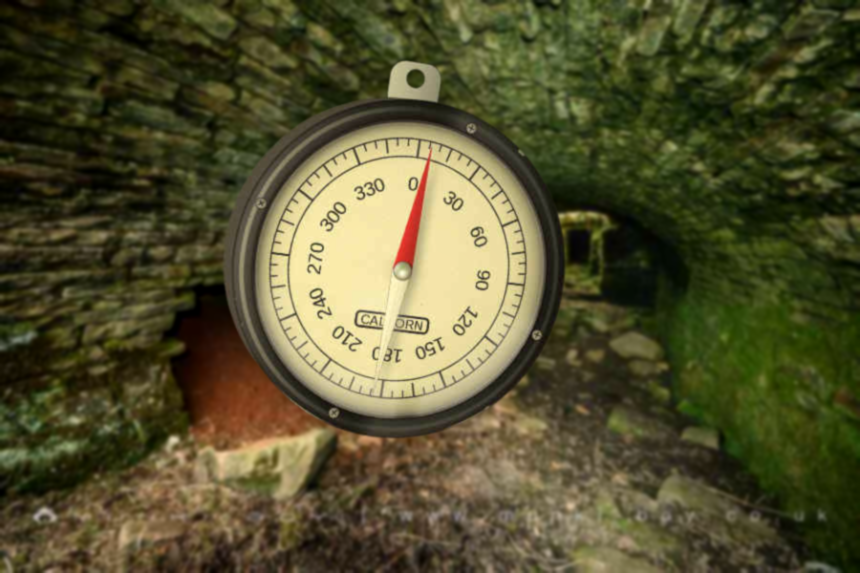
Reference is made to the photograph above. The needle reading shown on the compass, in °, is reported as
5 °
